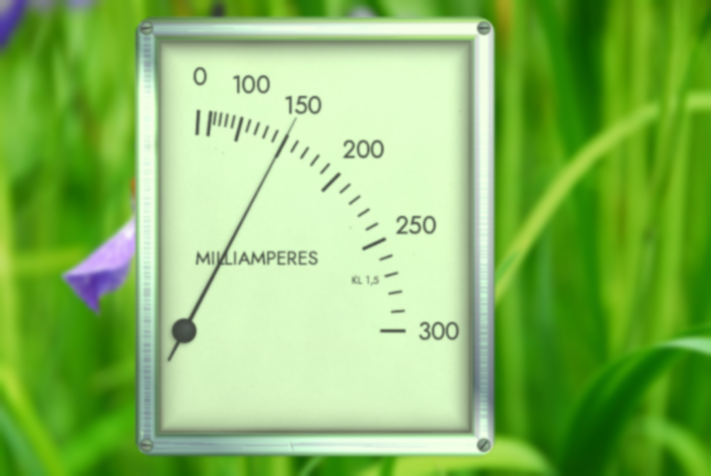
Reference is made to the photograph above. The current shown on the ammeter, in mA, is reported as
150 mA
